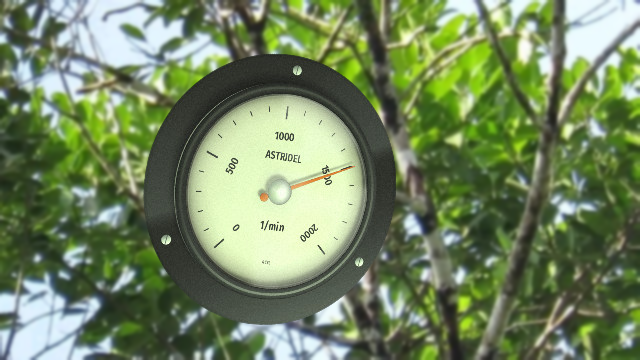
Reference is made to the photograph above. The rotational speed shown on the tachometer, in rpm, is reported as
1500 rpm
